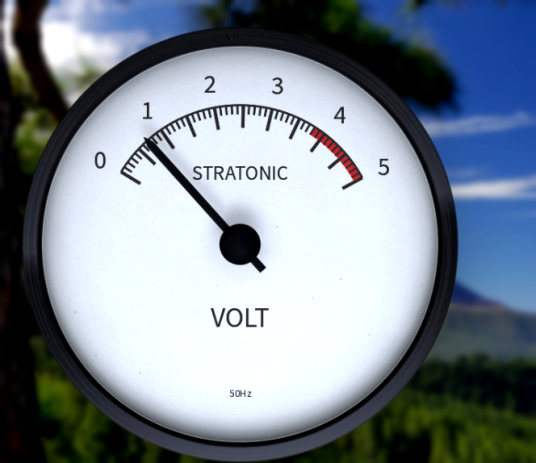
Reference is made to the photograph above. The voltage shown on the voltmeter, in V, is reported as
0.7 V
